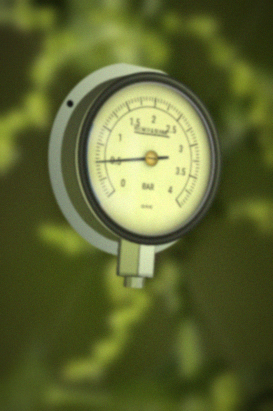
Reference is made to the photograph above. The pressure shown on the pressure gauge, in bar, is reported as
0.5 bar
